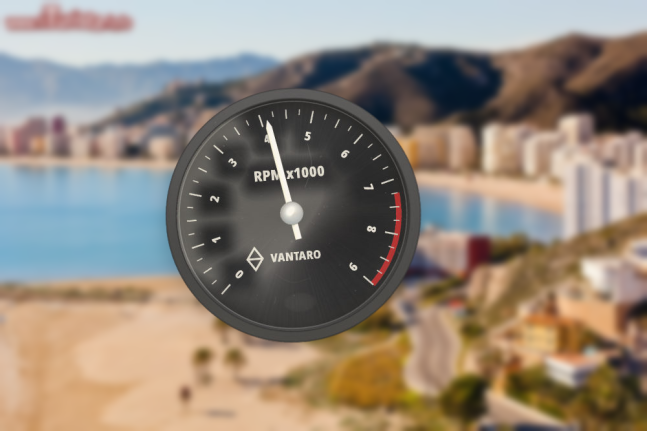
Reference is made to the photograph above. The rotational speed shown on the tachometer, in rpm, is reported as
4125 rpm
